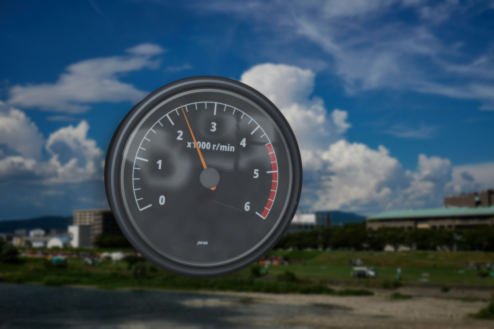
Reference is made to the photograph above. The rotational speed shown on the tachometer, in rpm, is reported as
2300 rpm
